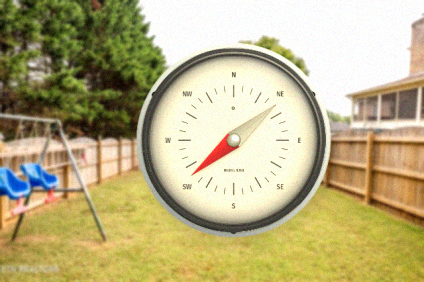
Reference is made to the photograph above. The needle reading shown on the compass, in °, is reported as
230 °
